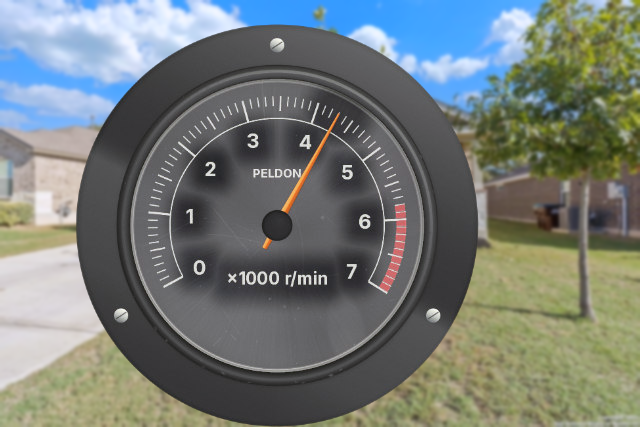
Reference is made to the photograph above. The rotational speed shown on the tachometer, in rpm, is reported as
4300 rpm
